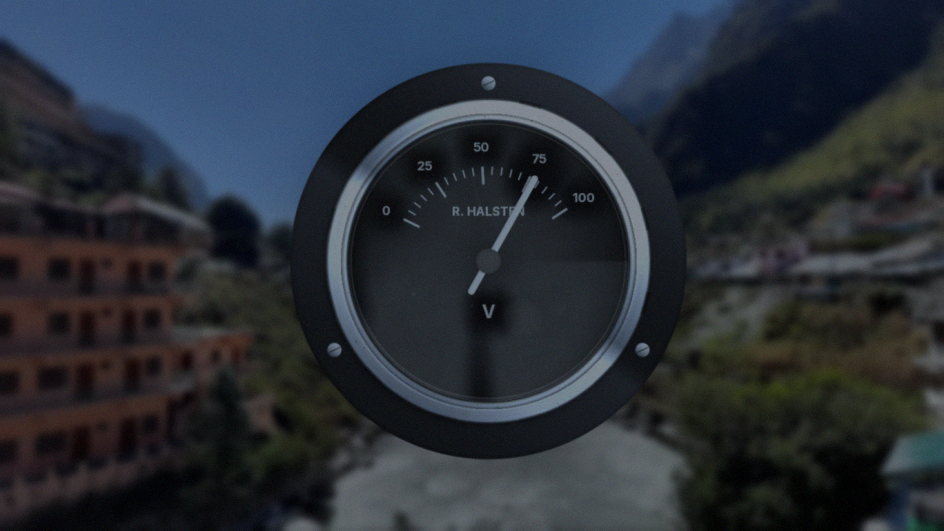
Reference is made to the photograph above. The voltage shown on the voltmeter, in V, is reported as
77.5 V
